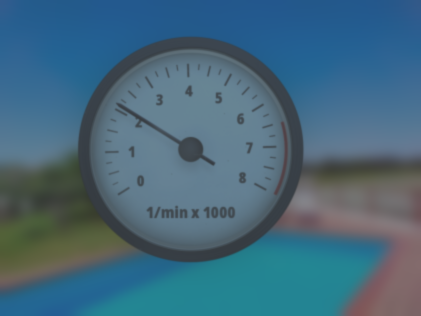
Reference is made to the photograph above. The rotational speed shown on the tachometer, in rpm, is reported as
2125 rpm
